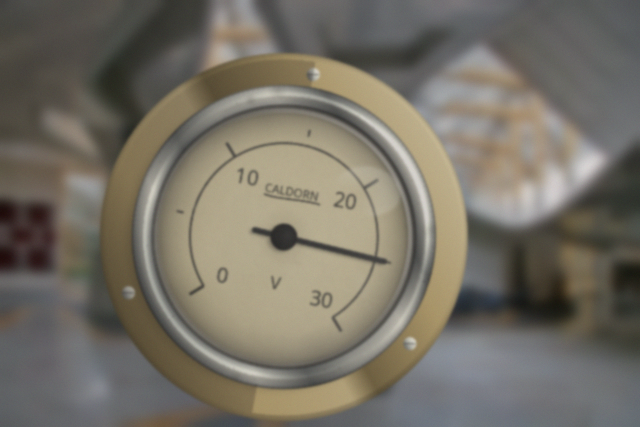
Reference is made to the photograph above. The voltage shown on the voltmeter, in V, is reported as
25 V
